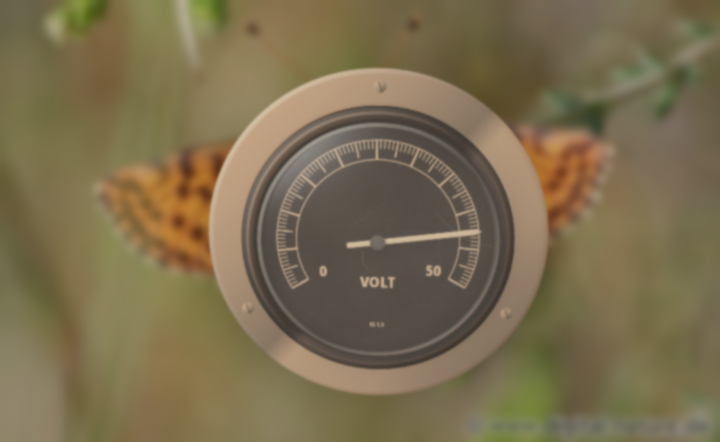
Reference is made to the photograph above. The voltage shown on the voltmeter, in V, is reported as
42.5 V
